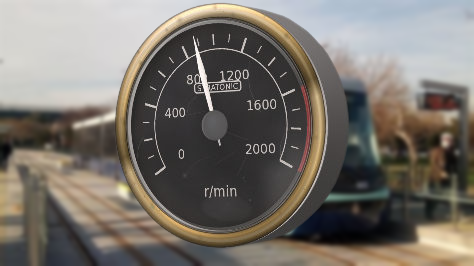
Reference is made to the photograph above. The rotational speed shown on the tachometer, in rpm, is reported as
900 rpm
